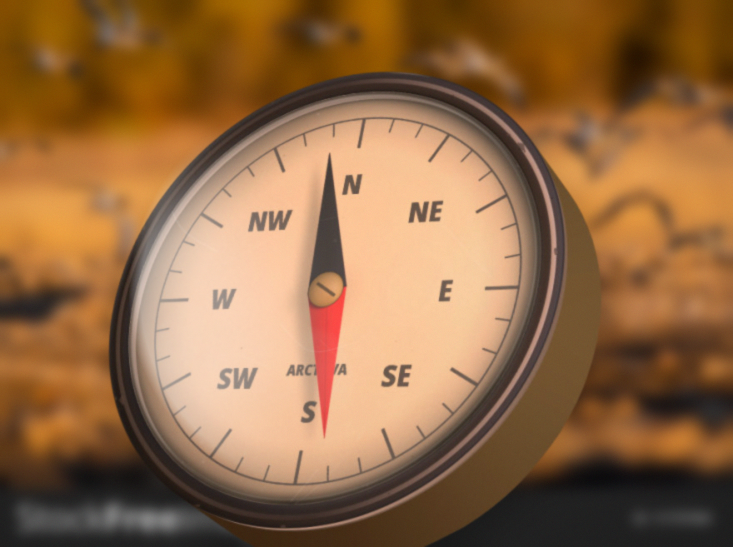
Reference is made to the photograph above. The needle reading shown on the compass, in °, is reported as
170 °
